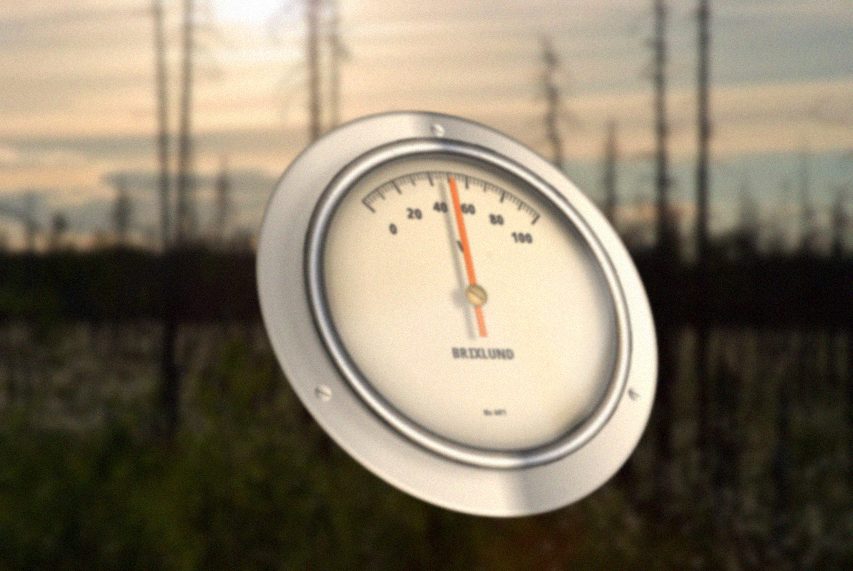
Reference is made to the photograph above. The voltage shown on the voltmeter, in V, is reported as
50 V
